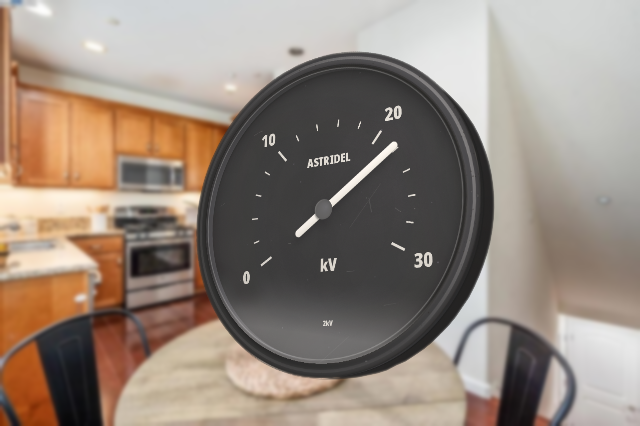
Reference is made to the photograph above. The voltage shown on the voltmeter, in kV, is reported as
22 kV
